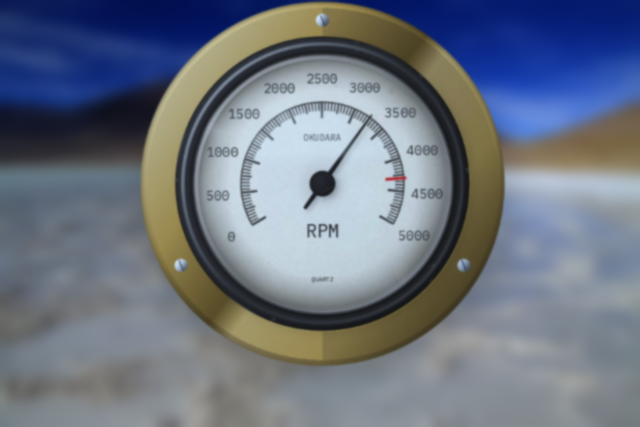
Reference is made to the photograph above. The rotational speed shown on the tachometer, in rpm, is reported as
3250 rpm
